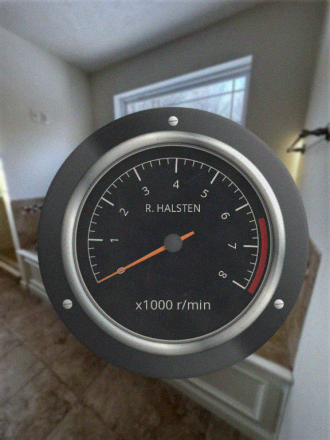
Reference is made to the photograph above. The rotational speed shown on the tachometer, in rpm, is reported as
0 rpm
